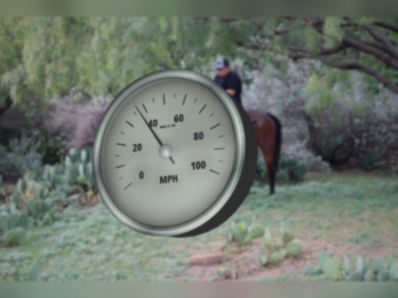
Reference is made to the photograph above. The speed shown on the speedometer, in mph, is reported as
37.5 mph
